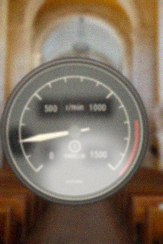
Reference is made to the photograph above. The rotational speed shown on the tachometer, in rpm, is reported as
200 rpm
